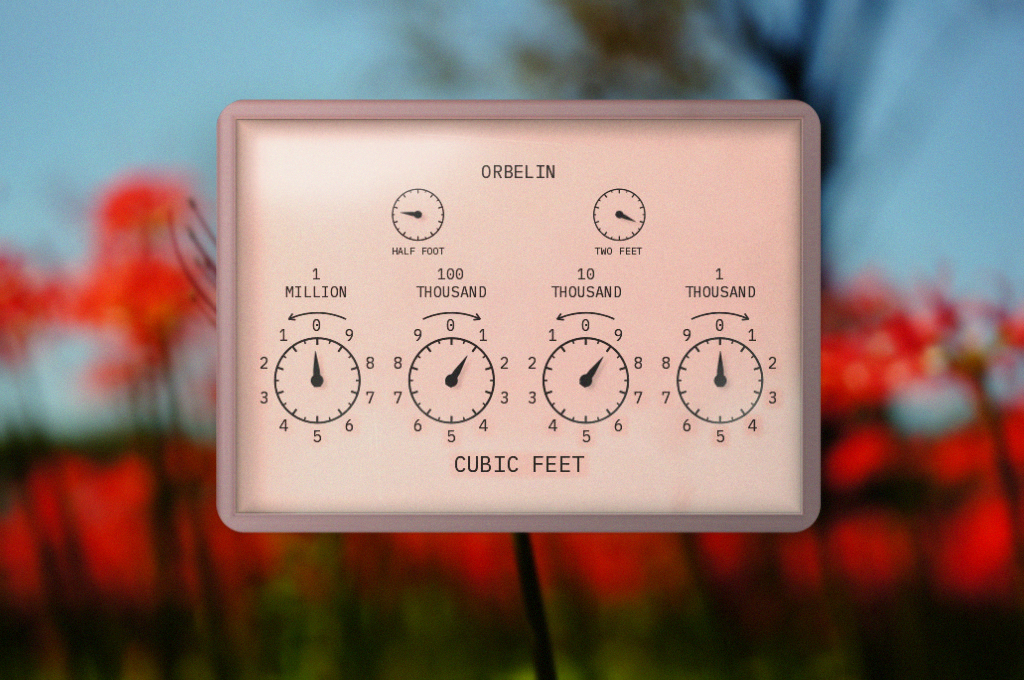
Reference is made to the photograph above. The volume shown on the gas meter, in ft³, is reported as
9000 ft³
